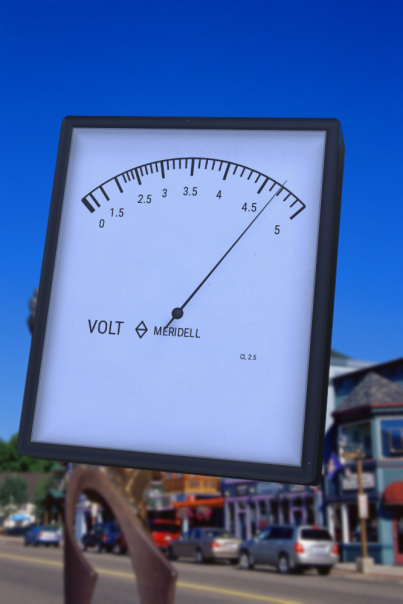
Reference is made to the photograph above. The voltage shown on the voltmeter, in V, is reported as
4.7 V
